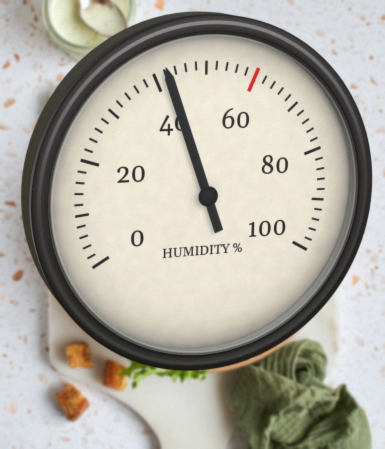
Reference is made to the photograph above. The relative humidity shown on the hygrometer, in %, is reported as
42 %
